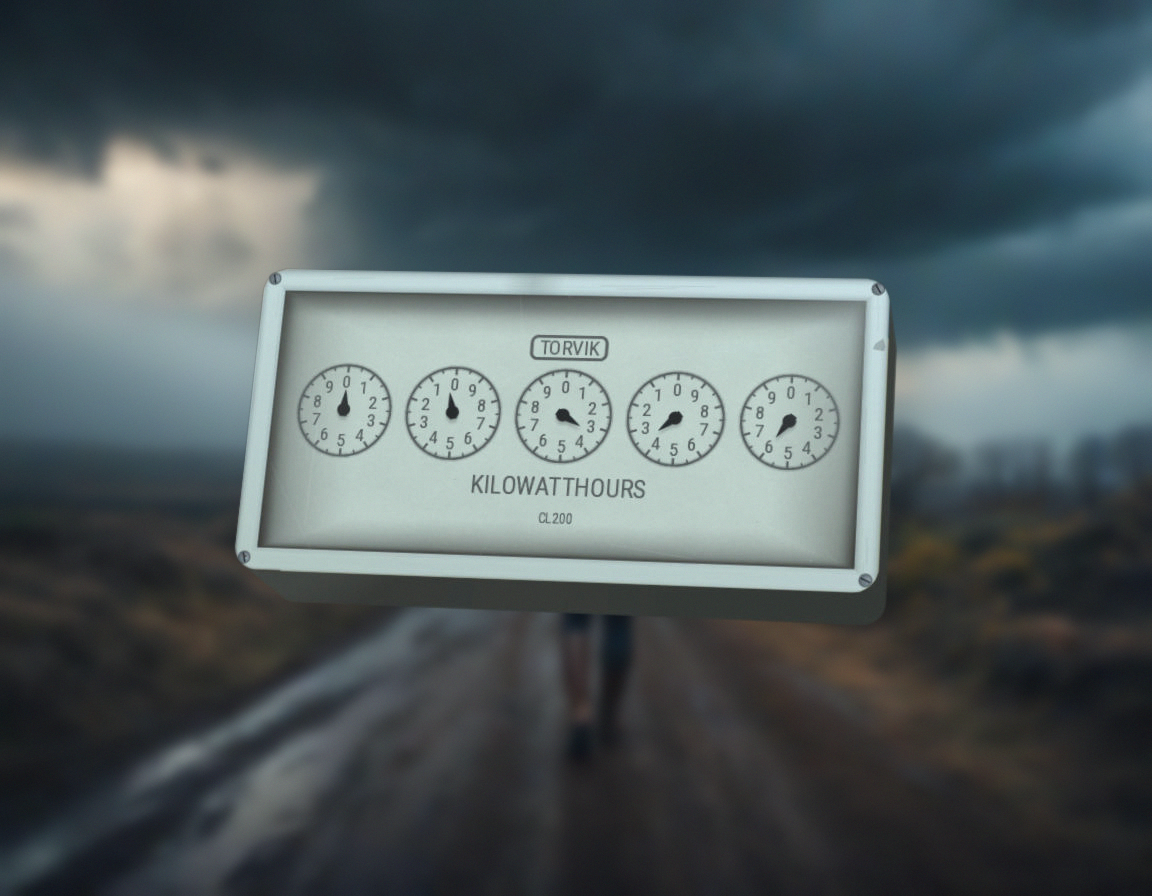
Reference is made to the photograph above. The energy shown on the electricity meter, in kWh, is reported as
336 kWh
